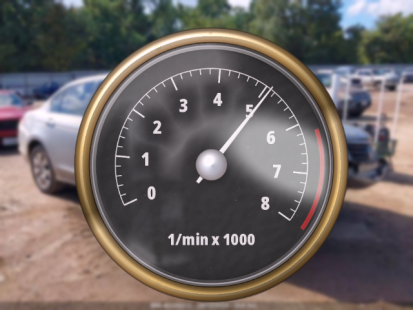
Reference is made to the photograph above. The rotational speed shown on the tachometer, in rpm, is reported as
5100 rpm
